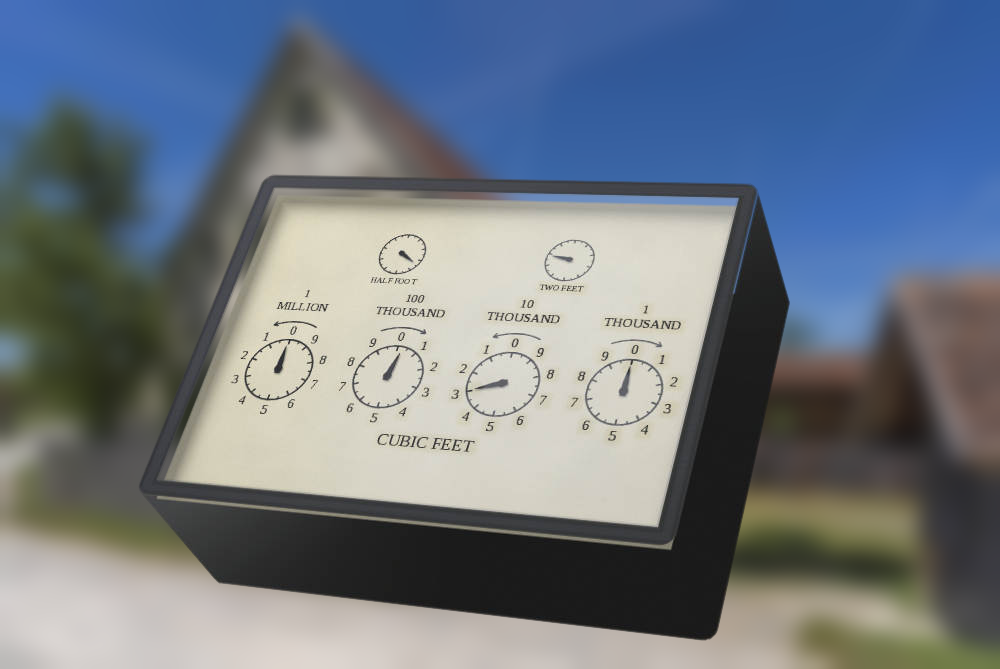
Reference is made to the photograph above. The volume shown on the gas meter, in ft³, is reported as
3000 ft³
